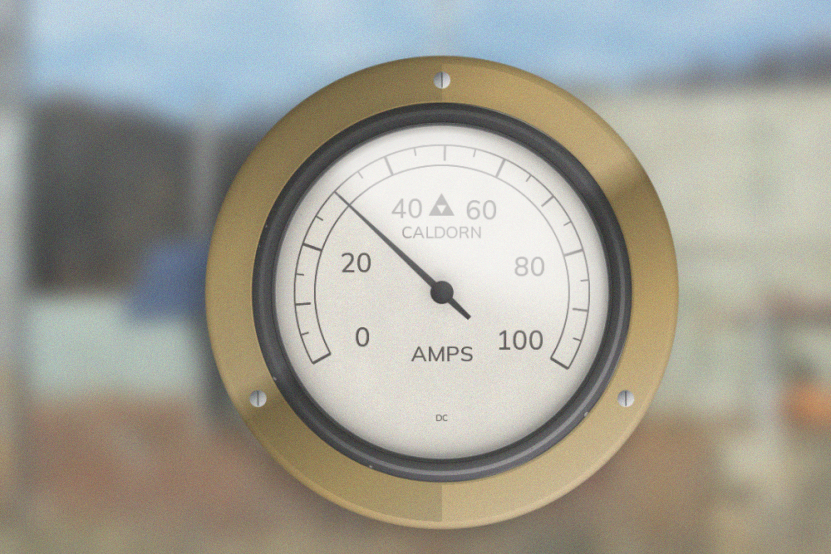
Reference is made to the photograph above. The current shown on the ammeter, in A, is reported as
30 A
